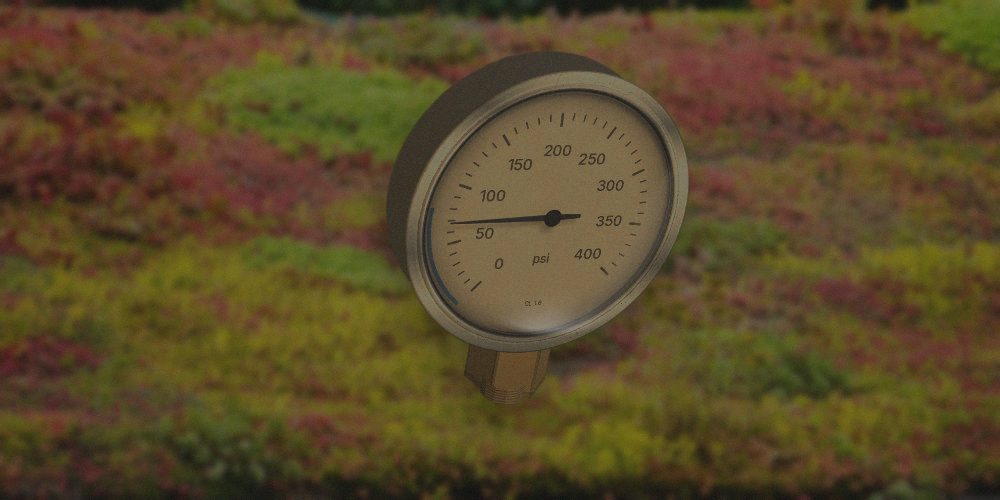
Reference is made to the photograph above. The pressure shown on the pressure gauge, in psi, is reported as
70 psi
